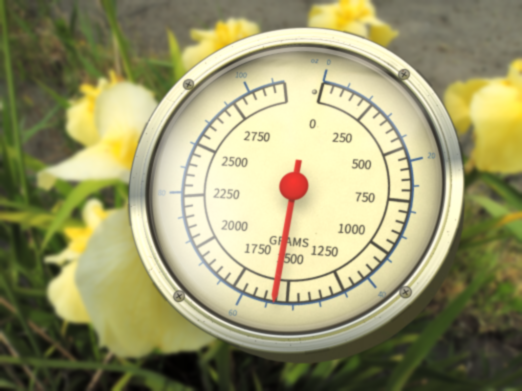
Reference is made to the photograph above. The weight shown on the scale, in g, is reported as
1550 g
